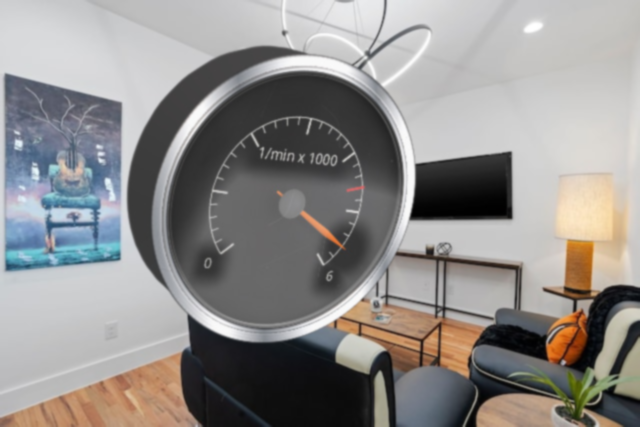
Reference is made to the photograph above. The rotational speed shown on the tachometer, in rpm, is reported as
5600 rpm
